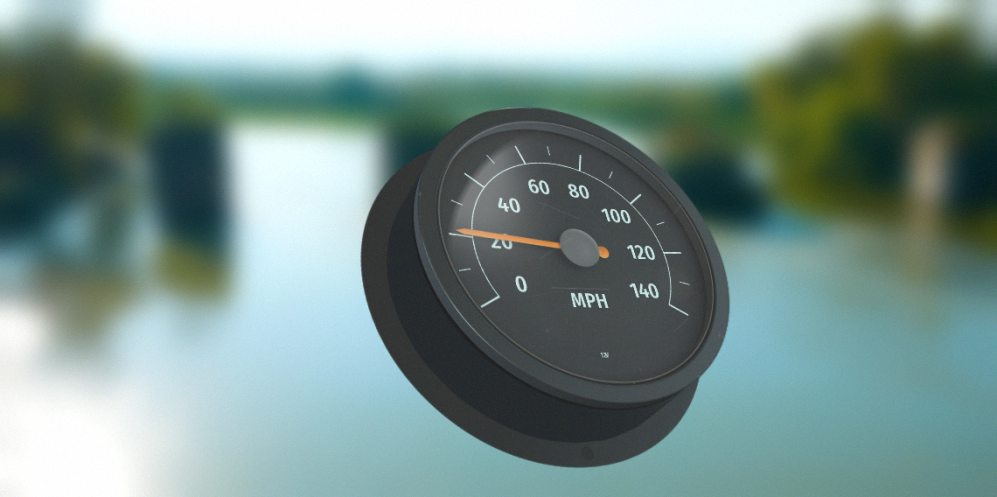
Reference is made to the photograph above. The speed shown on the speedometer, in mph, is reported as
20 mph
